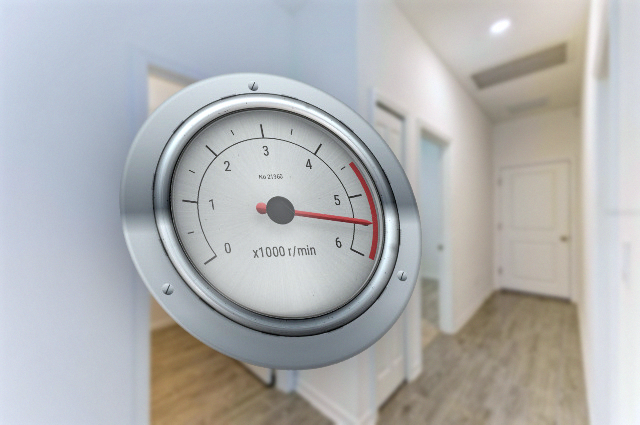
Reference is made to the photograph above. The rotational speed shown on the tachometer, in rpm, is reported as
5500 rpm
